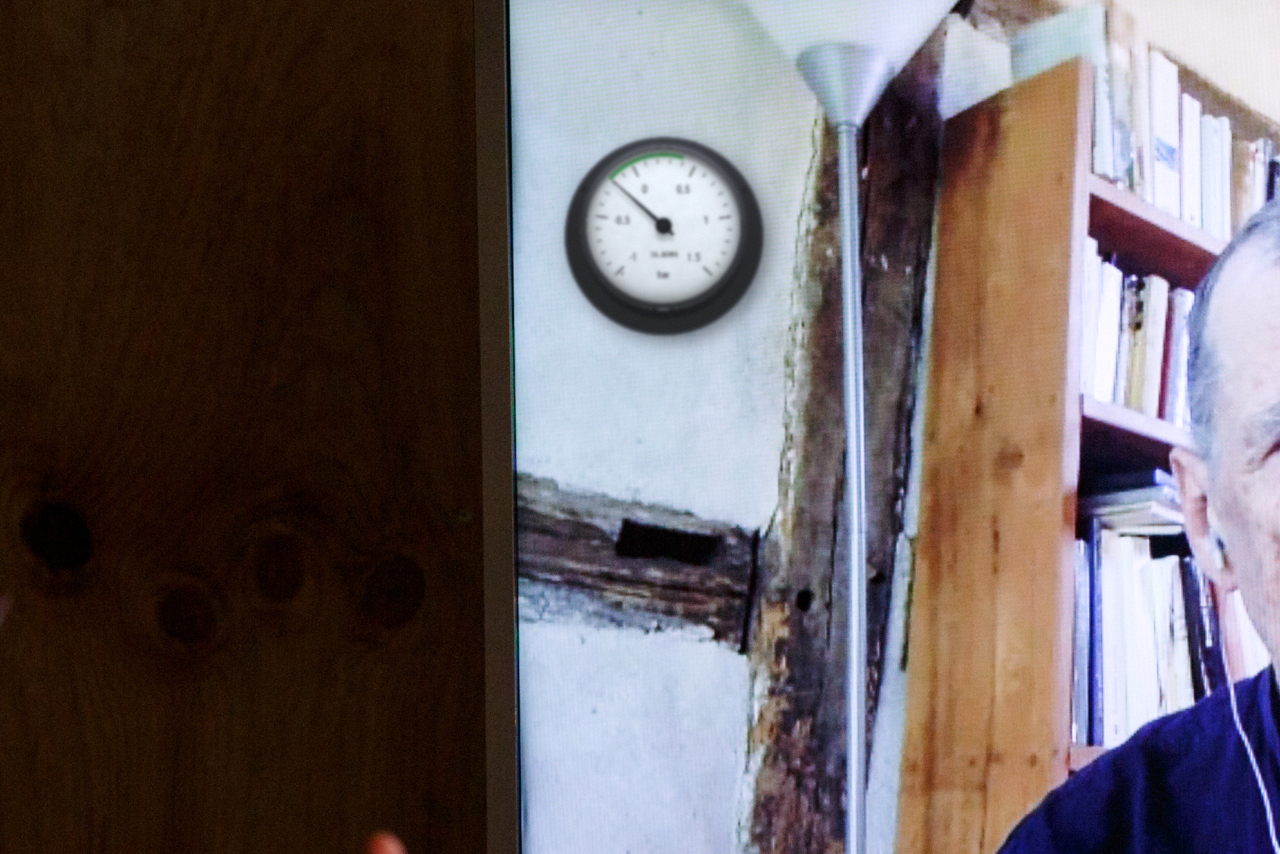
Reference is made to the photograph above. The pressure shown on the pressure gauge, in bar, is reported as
-0.2 bar
